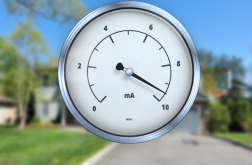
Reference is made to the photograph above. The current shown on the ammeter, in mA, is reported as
9.5 mA
